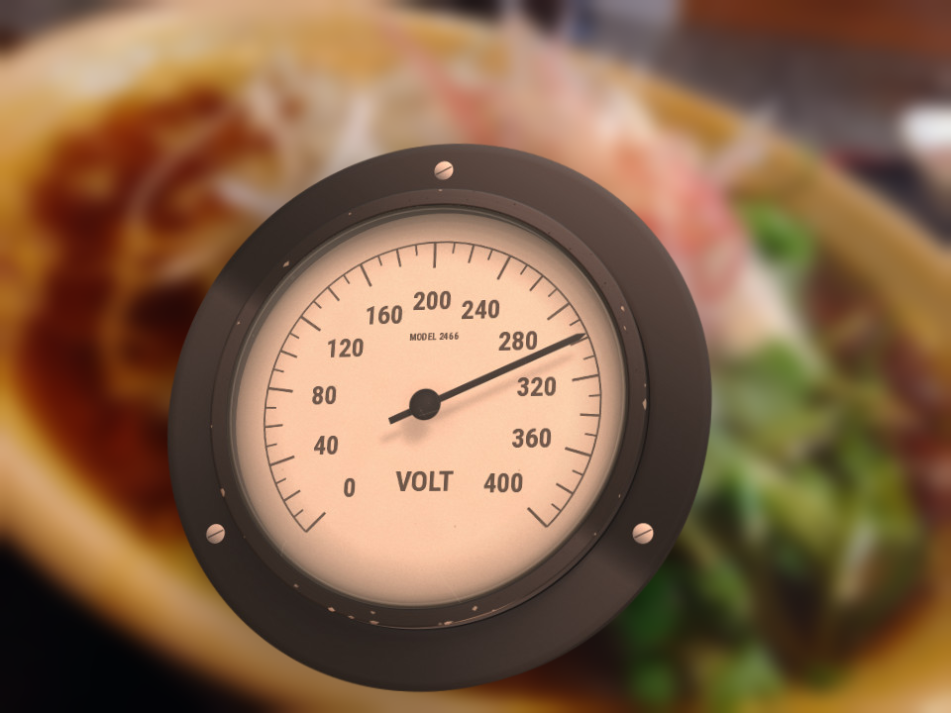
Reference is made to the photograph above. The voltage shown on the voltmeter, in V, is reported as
300 V
